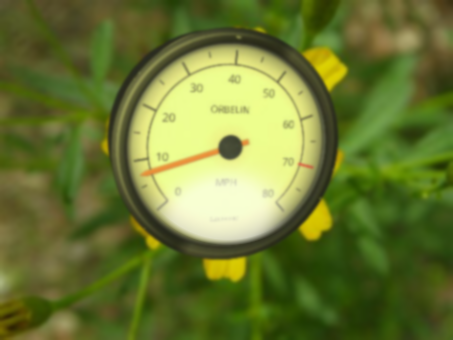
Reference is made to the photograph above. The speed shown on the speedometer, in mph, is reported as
7.5 mph
